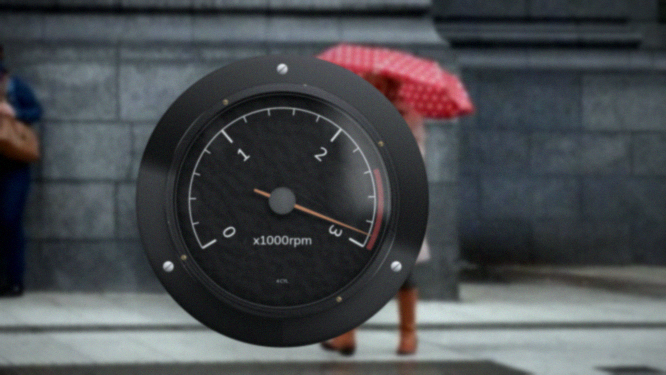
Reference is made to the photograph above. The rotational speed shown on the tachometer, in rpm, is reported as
2900 rpm
